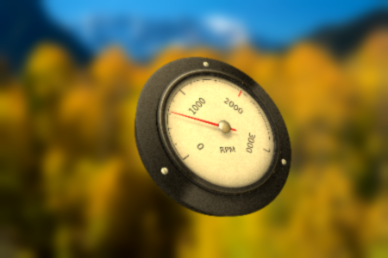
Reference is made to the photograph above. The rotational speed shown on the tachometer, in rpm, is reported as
600 rpm
